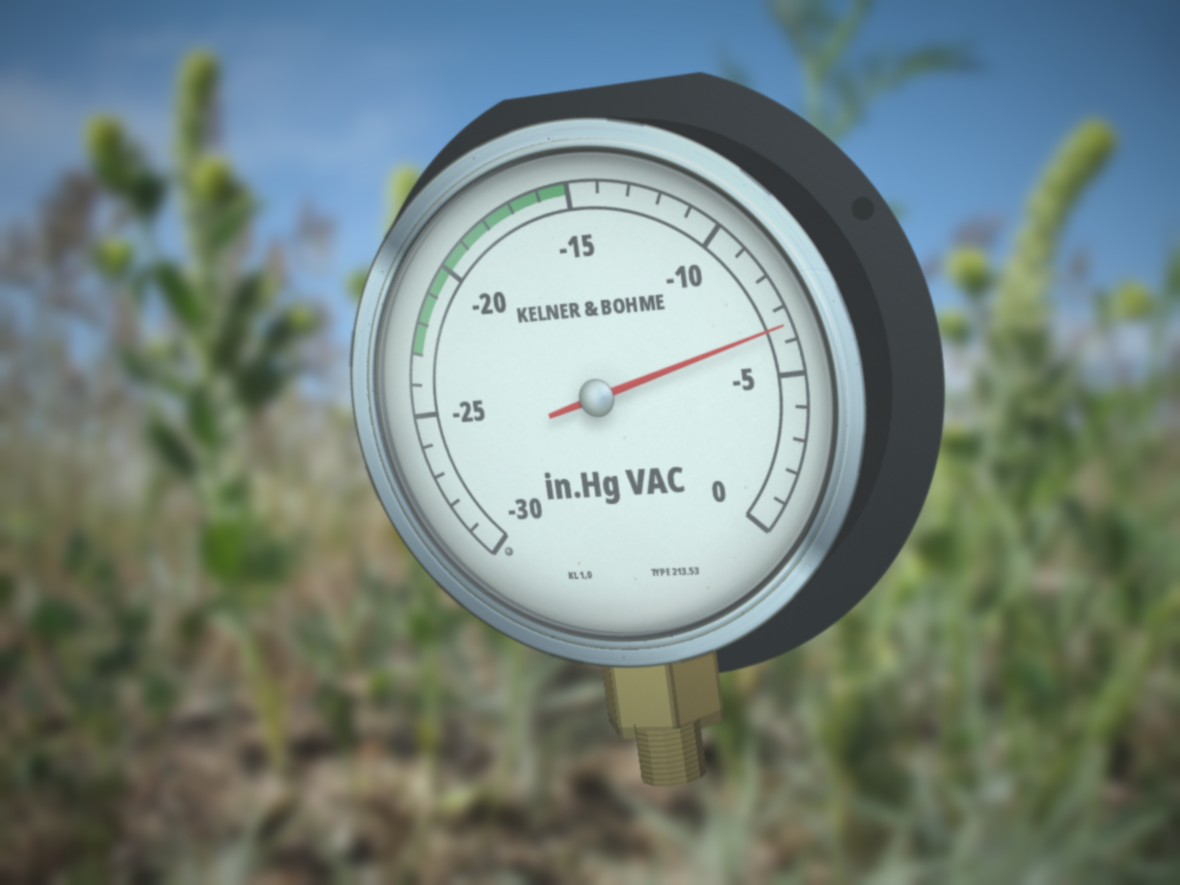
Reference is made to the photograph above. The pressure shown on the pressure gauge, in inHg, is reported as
-6.5 inHg
